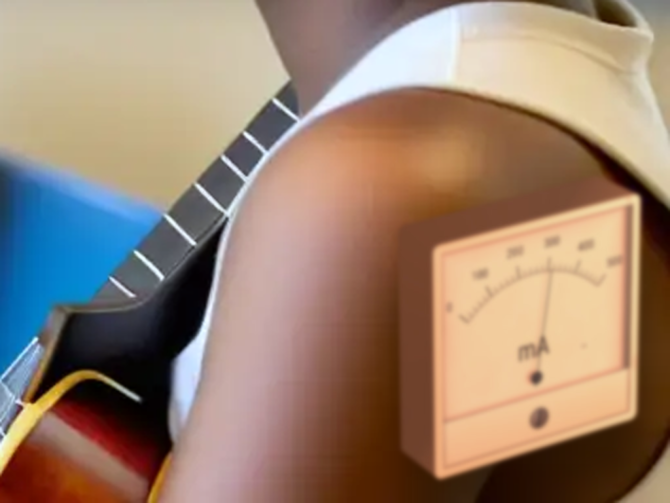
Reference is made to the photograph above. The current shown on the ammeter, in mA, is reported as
300 mA
